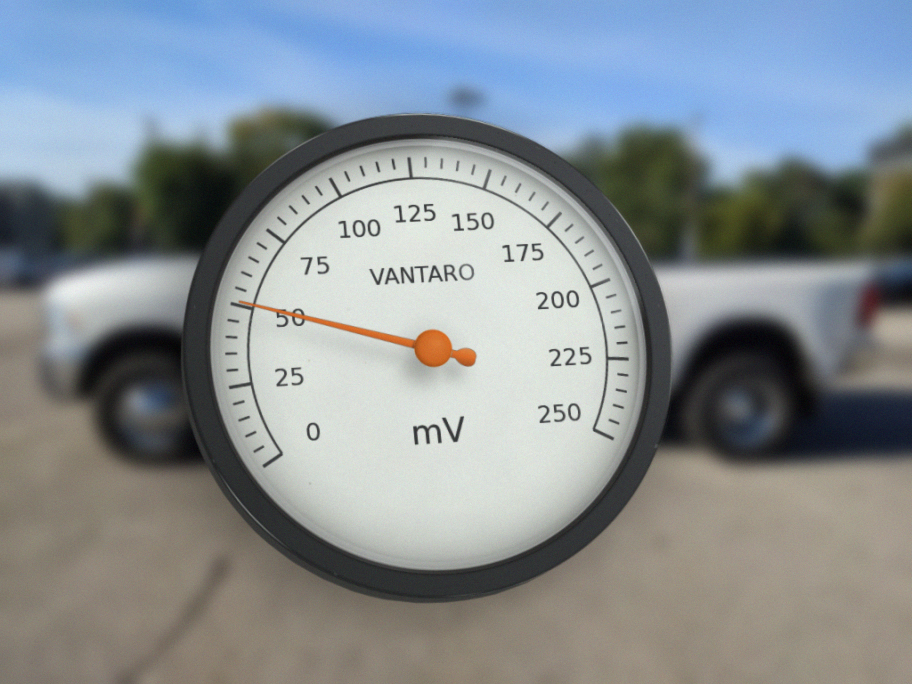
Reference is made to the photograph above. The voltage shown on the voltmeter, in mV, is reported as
50 mV
